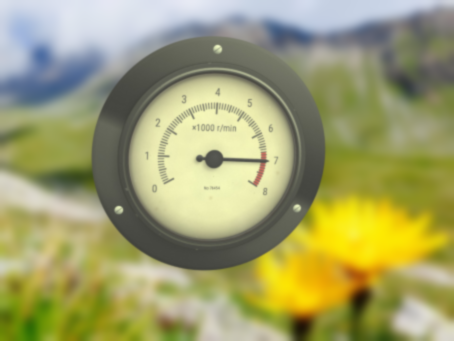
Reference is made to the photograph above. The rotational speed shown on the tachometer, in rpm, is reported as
7000 rpm
